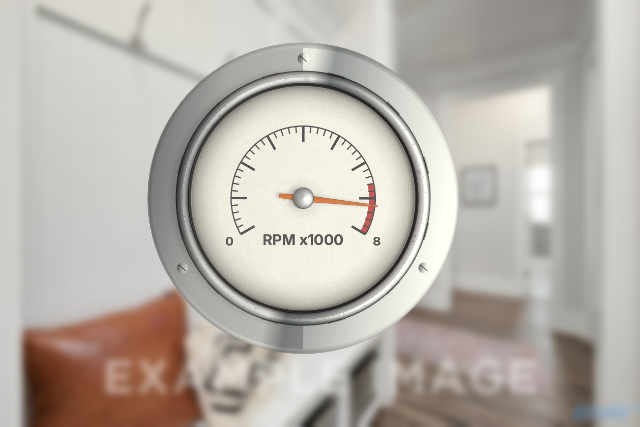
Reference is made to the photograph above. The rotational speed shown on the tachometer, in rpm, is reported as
7200 rpm
